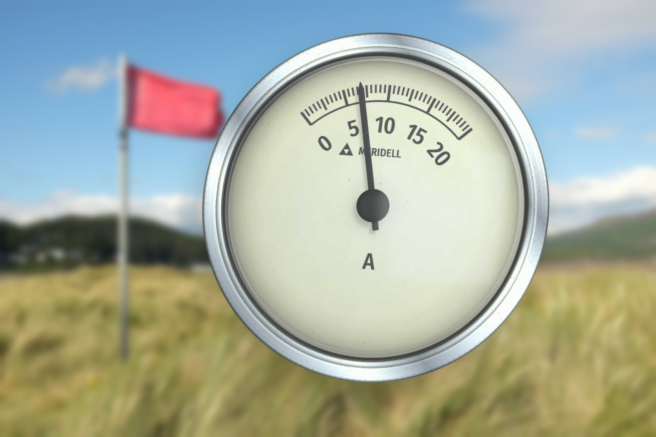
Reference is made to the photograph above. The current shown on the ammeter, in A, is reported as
7 A
